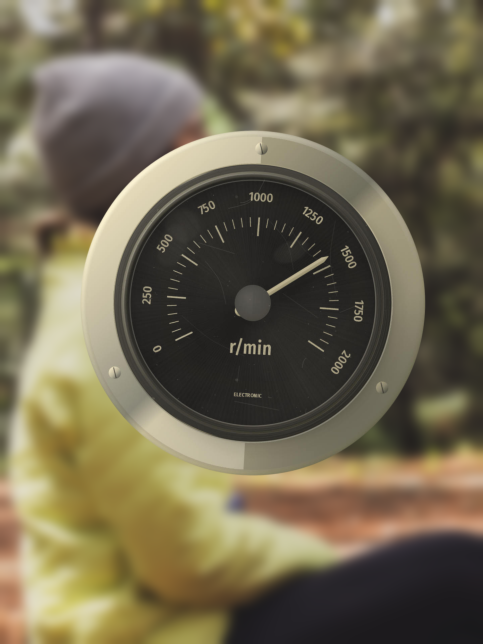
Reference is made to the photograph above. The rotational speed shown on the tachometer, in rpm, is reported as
1450 rpm
